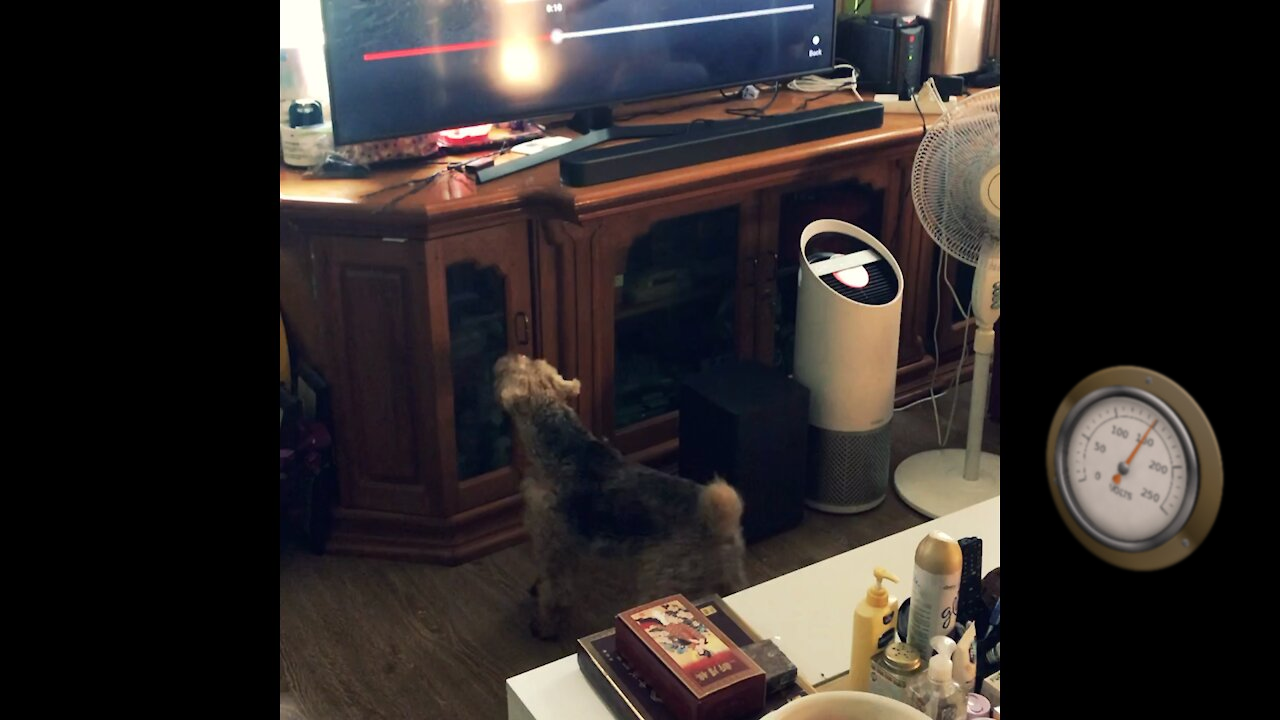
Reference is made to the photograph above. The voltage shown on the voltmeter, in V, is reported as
150 V
